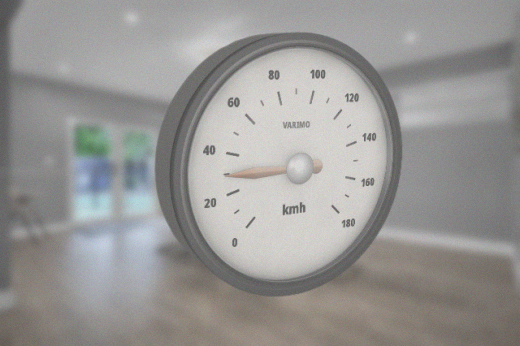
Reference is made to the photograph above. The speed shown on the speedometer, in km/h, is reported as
30 km/h
